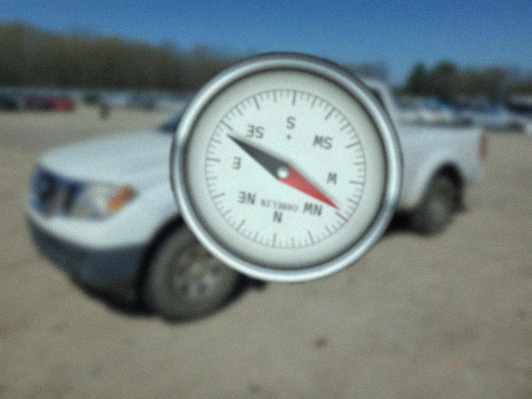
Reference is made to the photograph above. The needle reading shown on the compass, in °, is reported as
295 °
